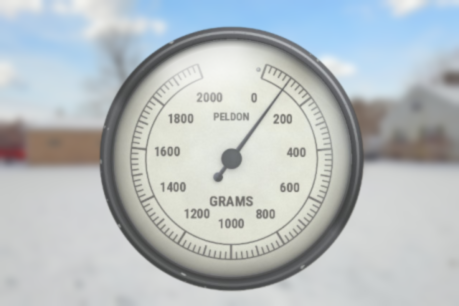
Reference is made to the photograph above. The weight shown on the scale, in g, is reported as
100 g
